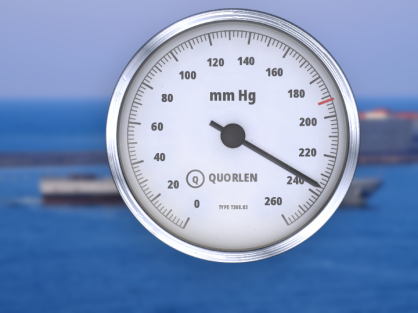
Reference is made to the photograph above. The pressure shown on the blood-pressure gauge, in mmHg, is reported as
236 mmHg
